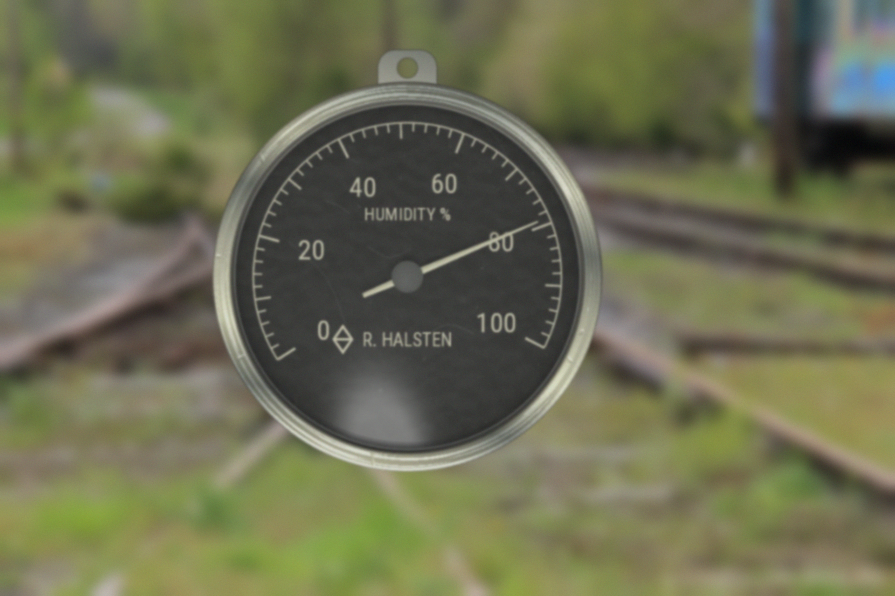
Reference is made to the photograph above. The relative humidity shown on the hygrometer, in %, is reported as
79 %
